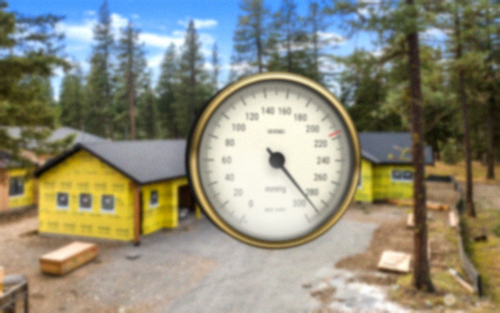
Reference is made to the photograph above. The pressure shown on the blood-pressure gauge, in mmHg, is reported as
290 mmHg
